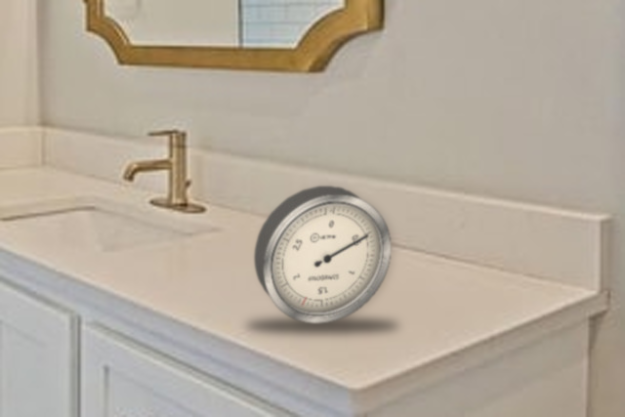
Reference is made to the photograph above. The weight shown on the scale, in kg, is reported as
0.5 kg
